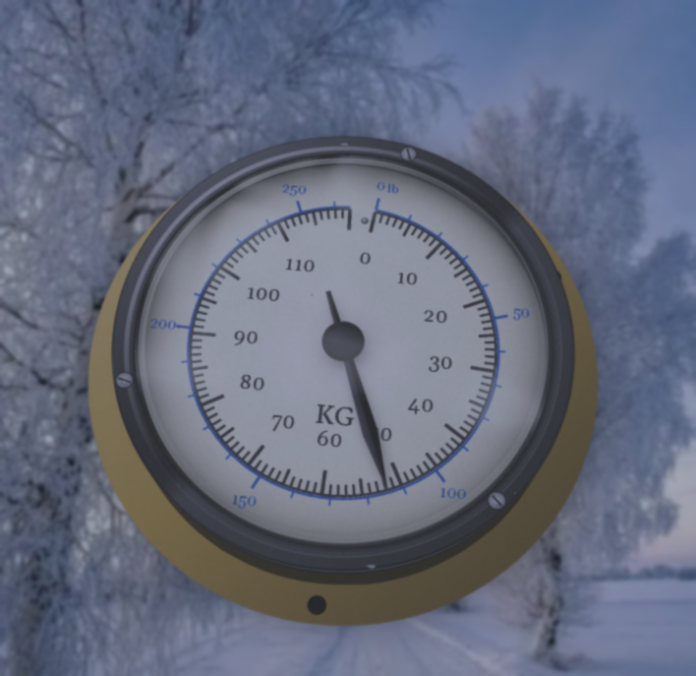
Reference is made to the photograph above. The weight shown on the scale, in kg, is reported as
52 kg
